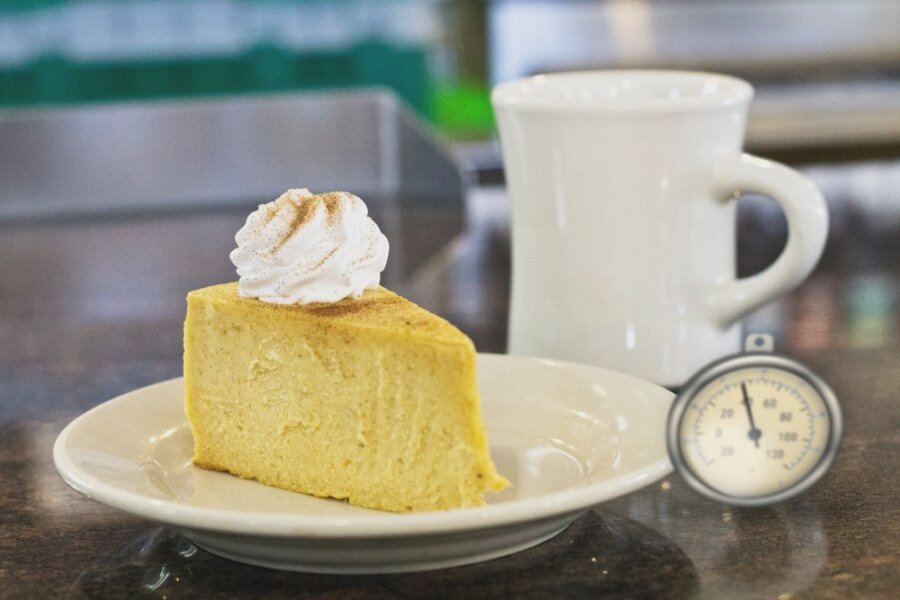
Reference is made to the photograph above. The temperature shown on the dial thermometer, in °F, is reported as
40 °F
